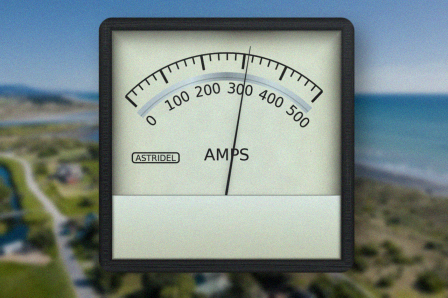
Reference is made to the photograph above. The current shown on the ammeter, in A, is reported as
310 A
